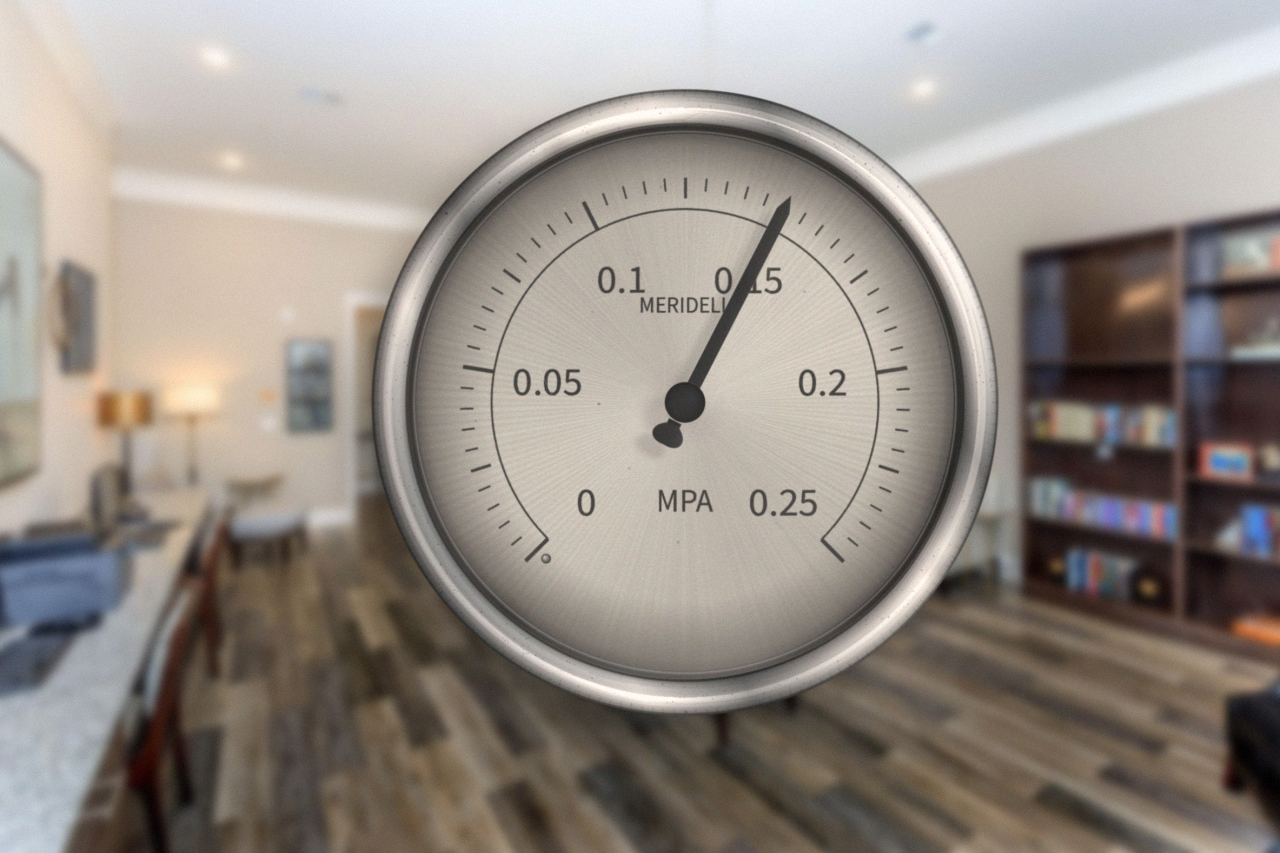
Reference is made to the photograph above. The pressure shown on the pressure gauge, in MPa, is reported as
0.15 MPa
